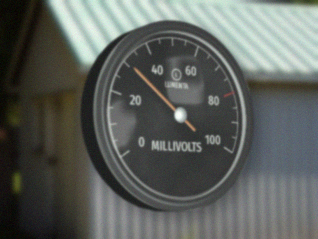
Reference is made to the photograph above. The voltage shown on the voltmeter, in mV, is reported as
30 mV
